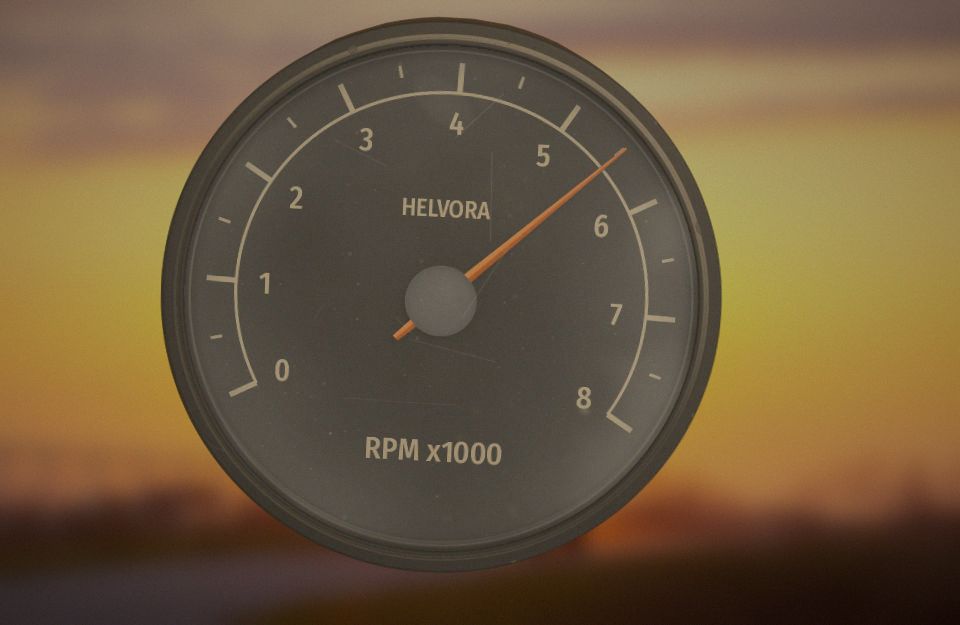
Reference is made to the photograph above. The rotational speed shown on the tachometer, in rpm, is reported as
5500 rpm
